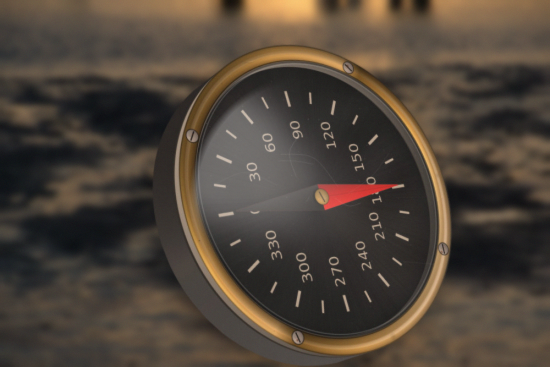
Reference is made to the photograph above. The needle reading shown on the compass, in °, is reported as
180 °
